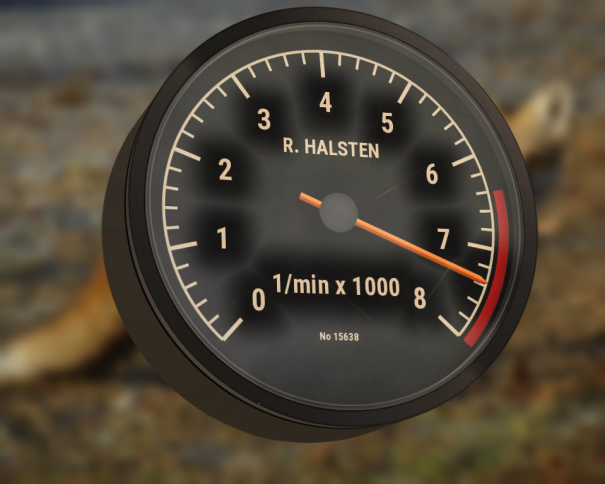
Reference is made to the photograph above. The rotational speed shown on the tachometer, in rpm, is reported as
7400 rpm
